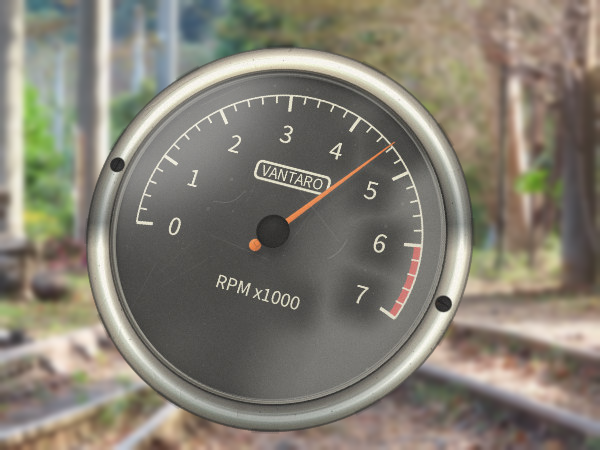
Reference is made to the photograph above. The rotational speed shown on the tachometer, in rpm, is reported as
4600 rpm
